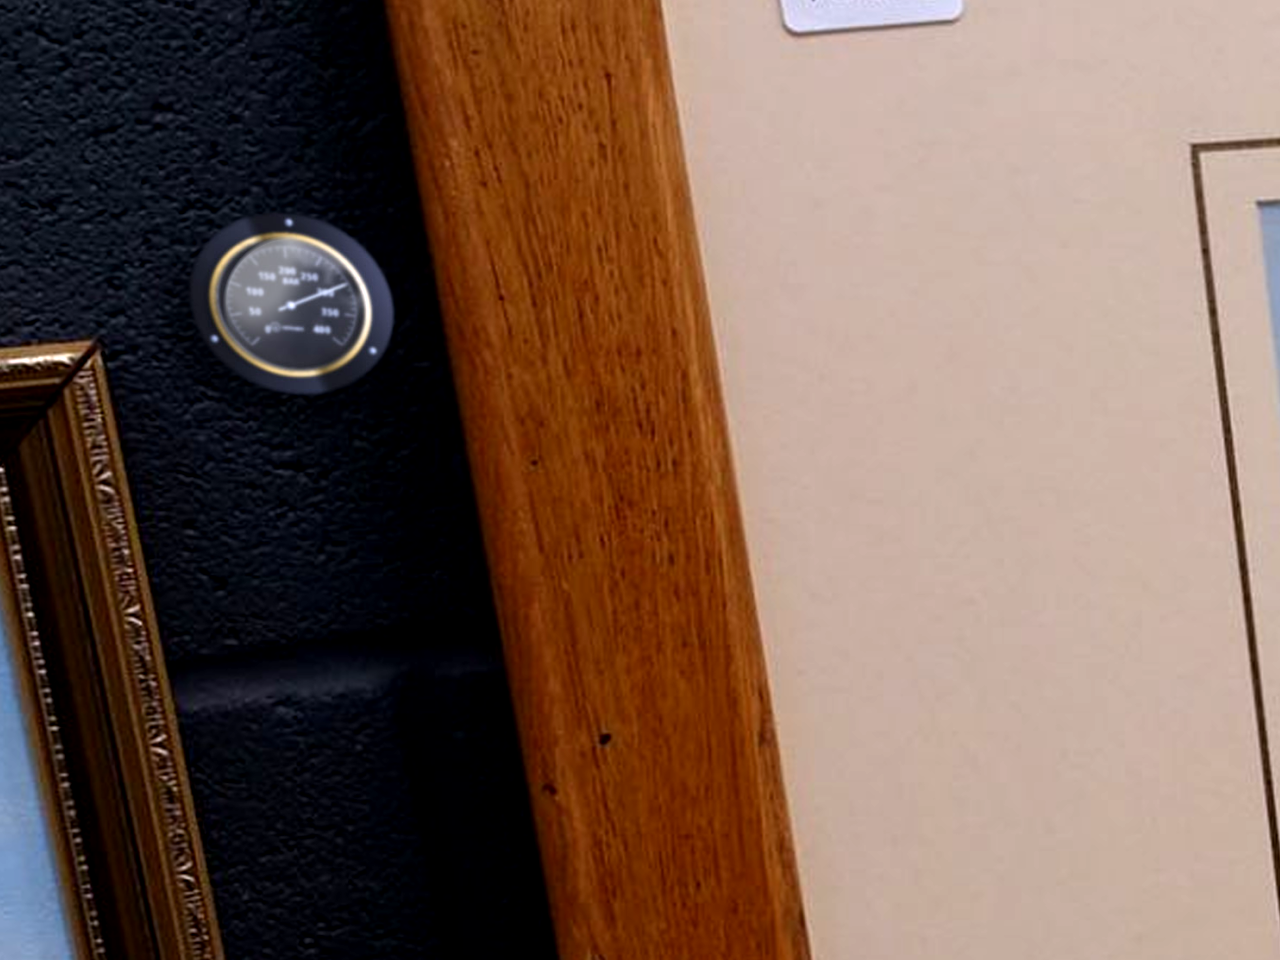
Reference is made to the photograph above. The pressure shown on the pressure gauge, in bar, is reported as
300 bar
